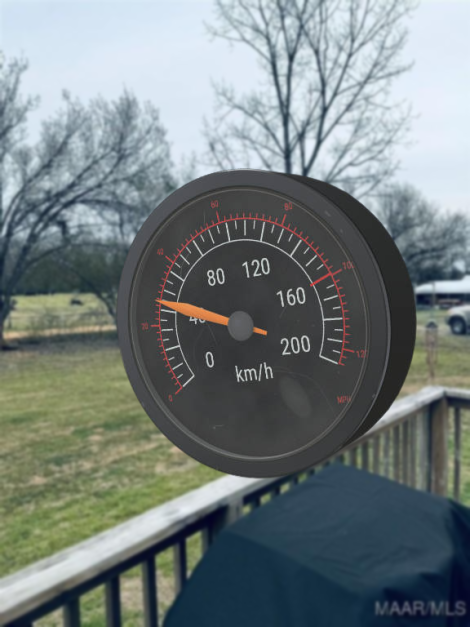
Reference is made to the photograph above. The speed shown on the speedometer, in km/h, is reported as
45 km/h
